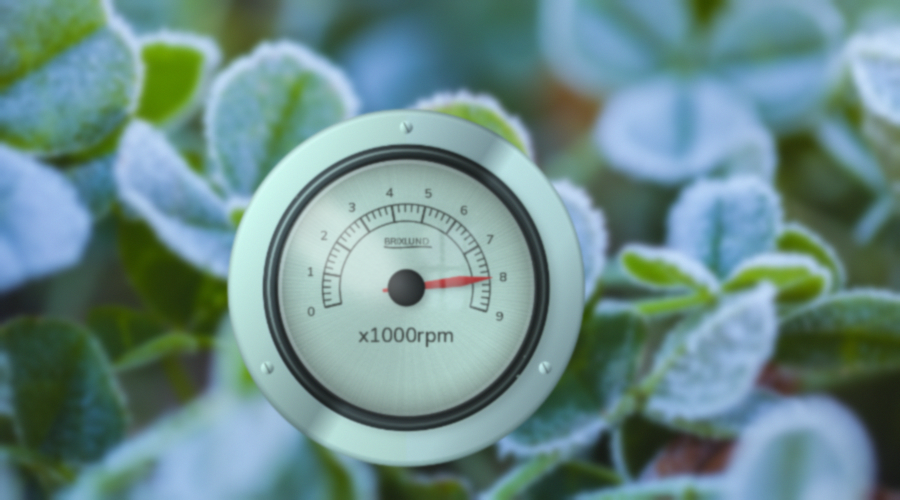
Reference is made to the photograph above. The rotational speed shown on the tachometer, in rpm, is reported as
8000 rpm
